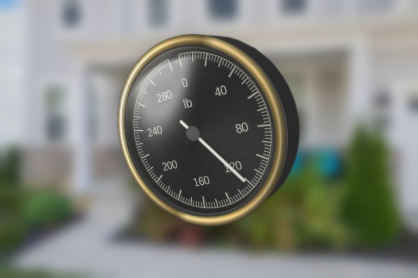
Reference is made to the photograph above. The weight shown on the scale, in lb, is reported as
120 lb
